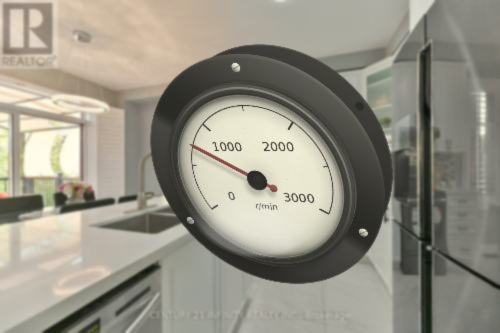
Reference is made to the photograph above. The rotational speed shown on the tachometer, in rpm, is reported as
750 rpm
